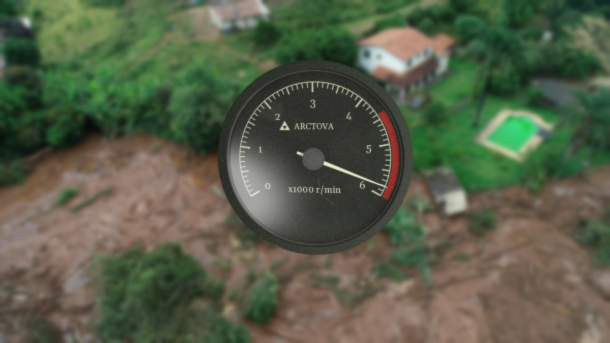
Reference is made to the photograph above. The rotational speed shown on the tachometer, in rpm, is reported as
5800 rpm
